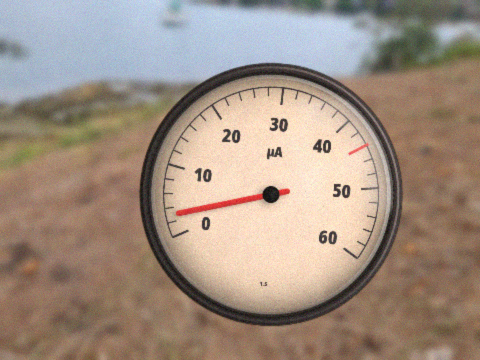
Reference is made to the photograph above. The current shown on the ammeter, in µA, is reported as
3 µA
